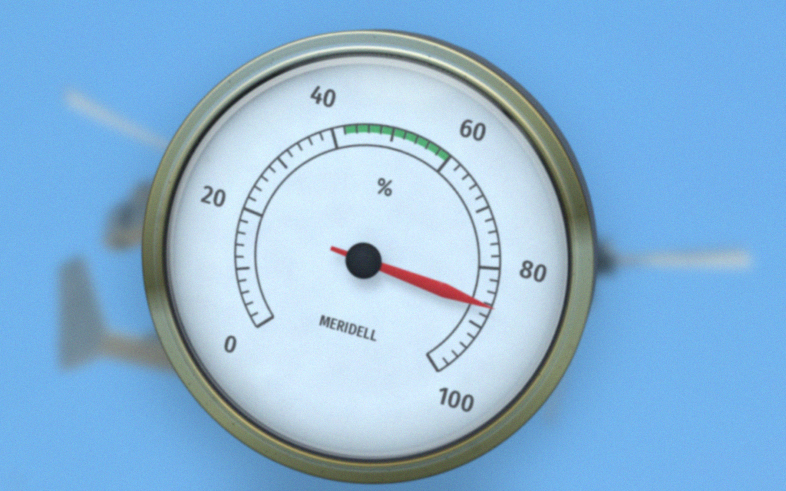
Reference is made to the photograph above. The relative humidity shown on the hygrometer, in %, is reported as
86 %
